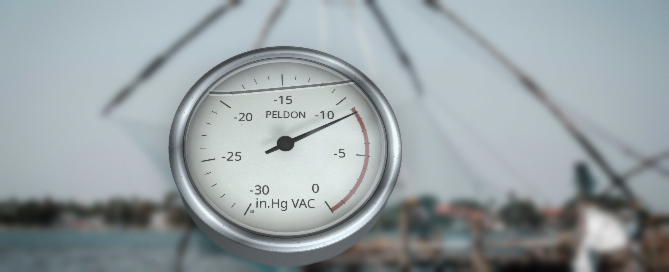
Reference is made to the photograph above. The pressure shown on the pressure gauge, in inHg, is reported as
-8.5 inHg
